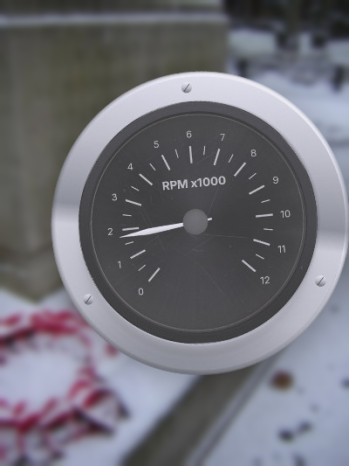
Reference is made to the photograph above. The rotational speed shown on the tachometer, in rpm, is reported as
1750 rpm
